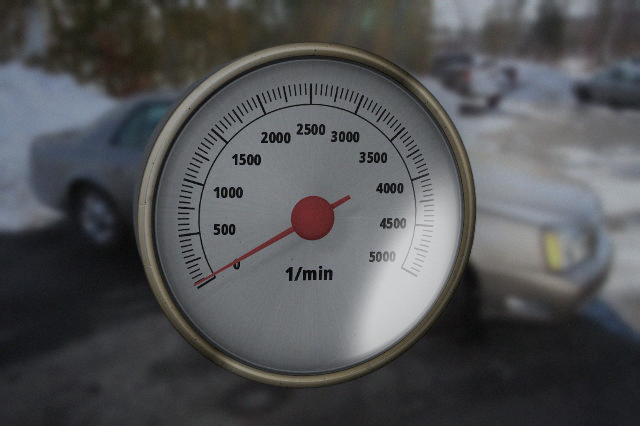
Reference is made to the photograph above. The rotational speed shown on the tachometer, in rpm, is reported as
50 rpm
